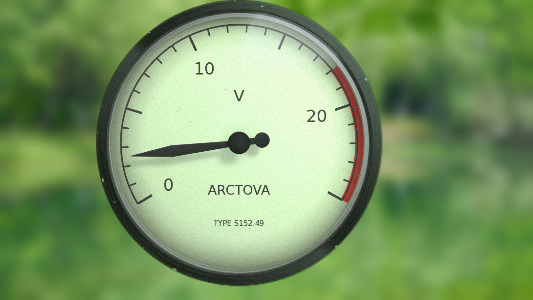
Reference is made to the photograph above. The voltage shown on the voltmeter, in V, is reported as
2.5 V
